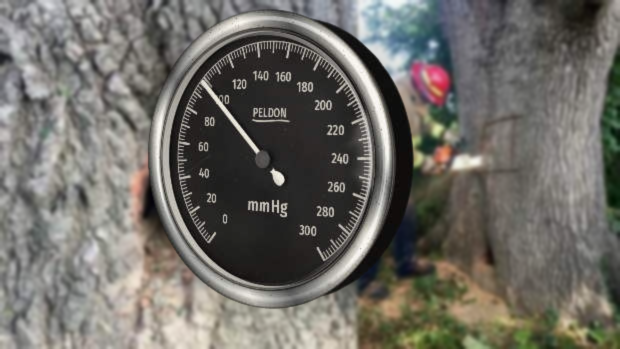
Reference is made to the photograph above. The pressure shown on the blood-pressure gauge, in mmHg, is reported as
100 mmHg
